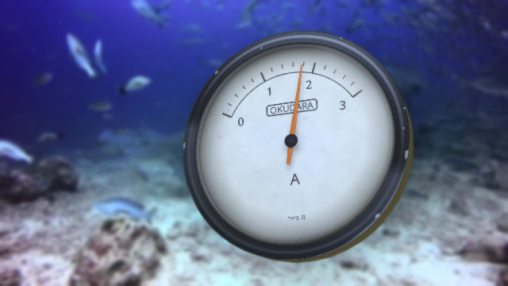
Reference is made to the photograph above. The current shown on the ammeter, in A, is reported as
1.8 A
